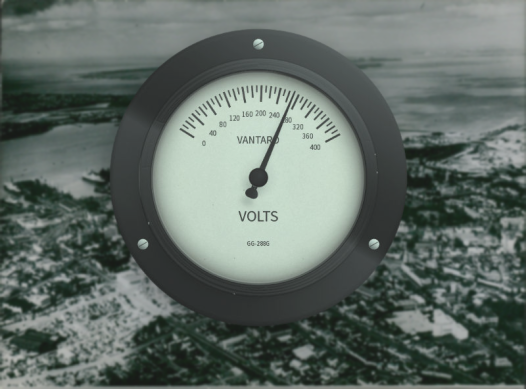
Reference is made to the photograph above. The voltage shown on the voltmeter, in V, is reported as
270 V
